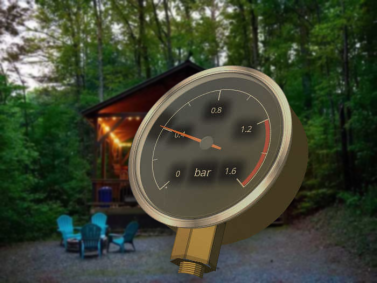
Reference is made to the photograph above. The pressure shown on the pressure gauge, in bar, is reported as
0.4 bar
